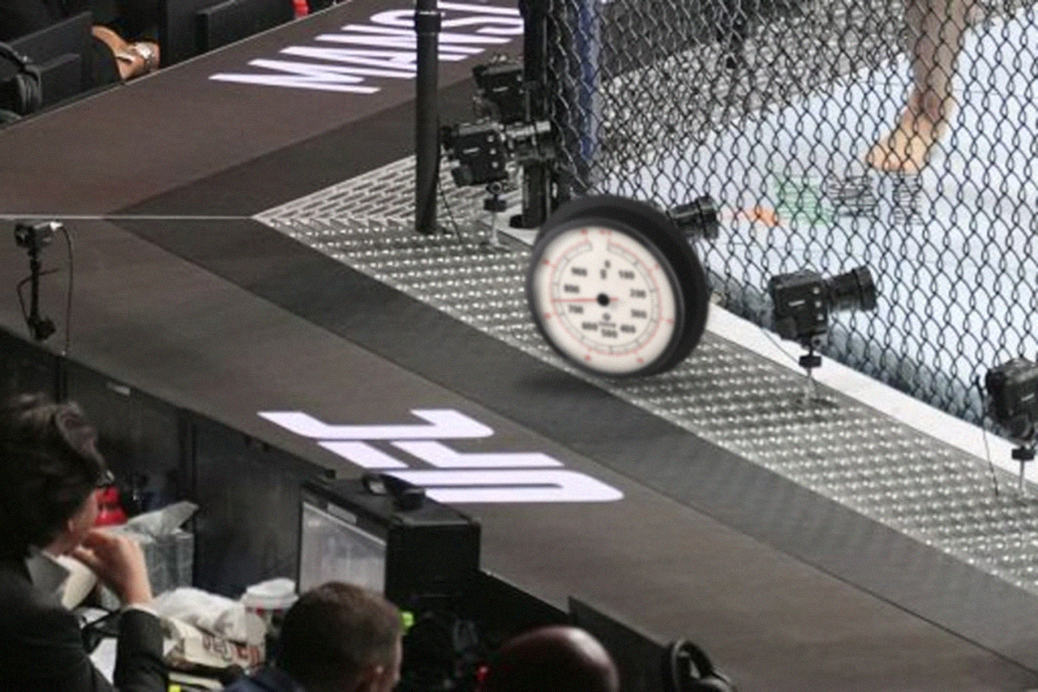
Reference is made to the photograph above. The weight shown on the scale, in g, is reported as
750 g
